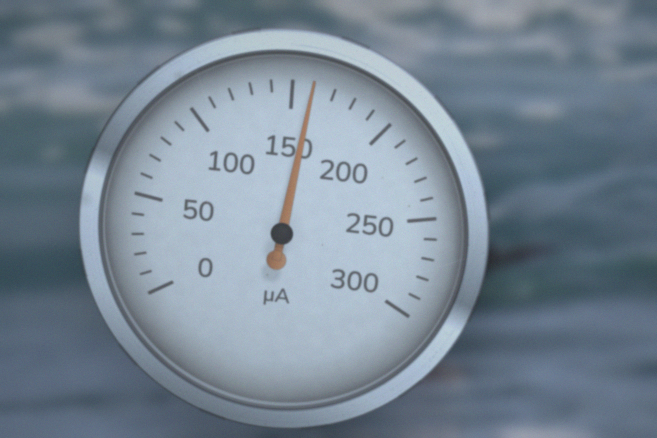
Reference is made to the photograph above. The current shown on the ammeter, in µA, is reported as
160 µA
